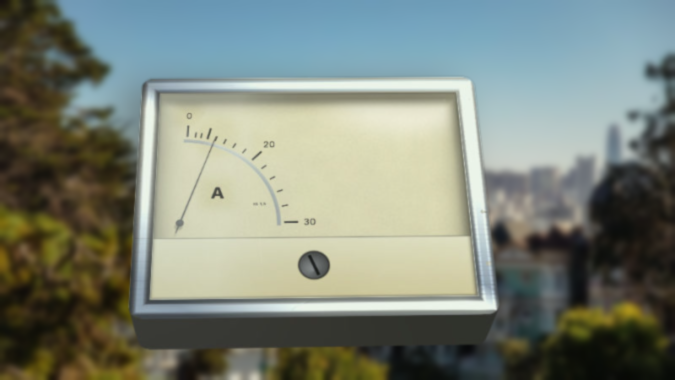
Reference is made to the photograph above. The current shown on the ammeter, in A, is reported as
12 A
